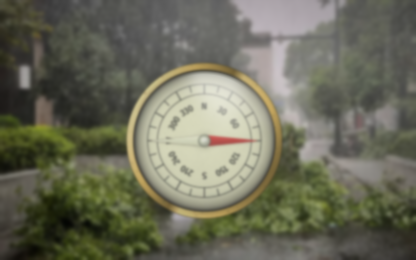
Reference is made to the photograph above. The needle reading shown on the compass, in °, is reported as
90 °
